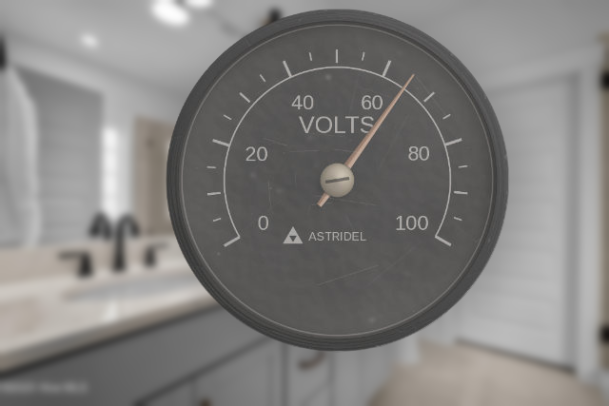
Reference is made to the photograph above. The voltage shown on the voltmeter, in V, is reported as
65 V
